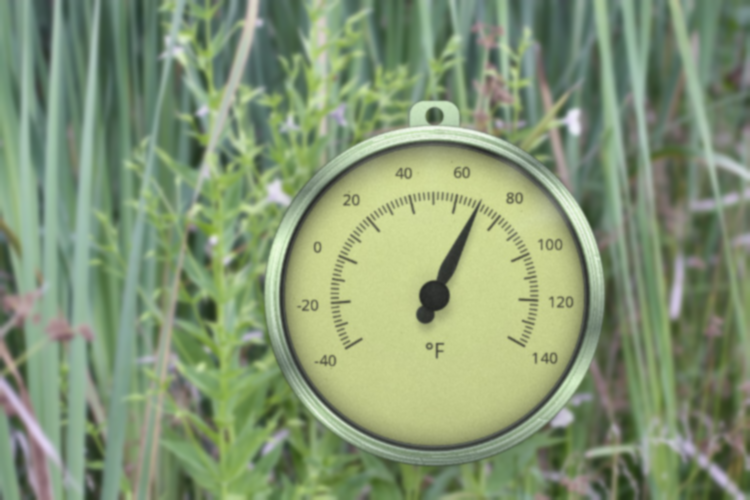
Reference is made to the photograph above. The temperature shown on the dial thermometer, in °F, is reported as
70 °F
